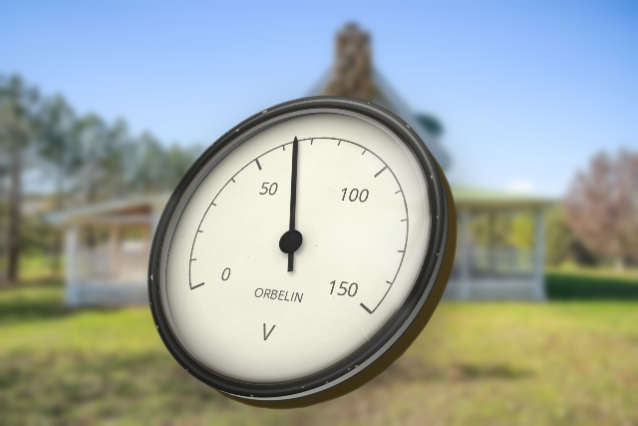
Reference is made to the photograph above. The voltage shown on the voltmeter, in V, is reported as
65 V
